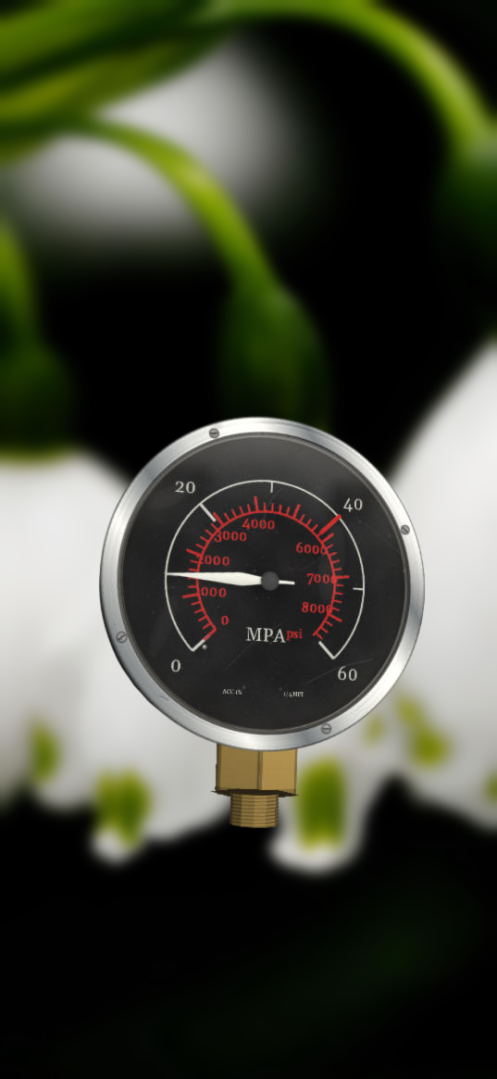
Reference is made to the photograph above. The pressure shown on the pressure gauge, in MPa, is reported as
10 MPa
